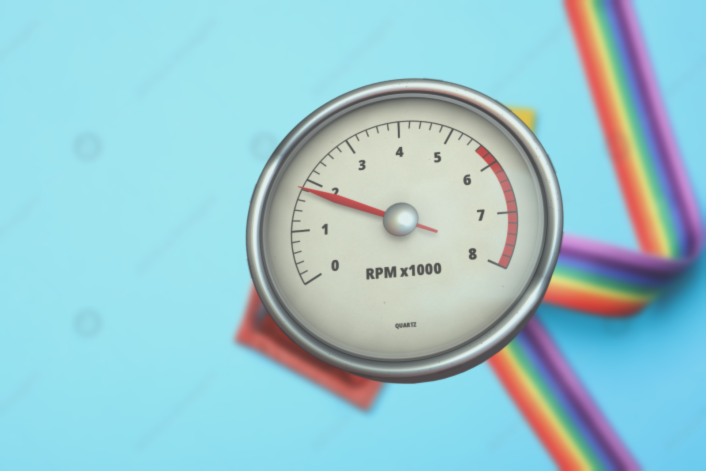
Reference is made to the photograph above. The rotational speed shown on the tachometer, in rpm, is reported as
1800 rpm
